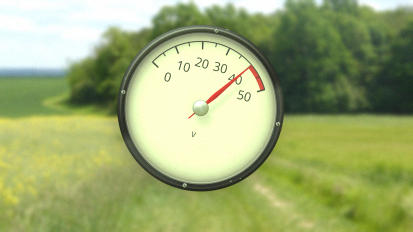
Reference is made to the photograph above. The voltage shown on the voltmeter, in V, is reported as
40 V
